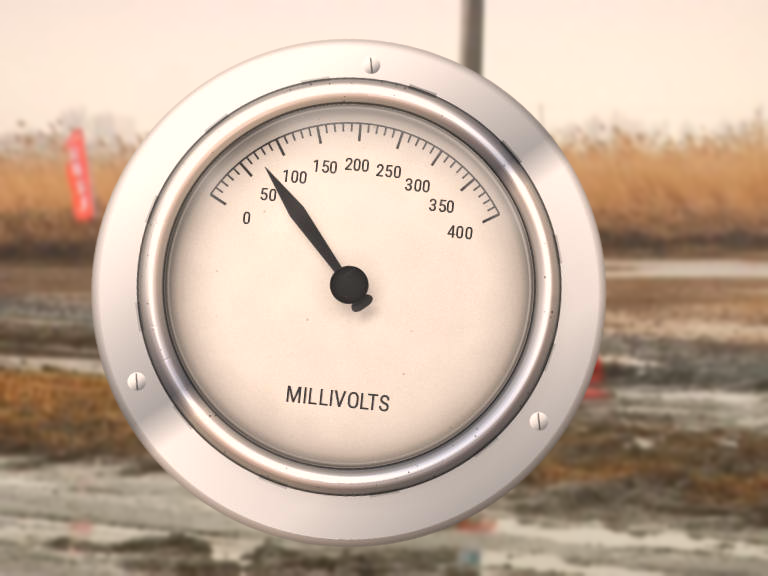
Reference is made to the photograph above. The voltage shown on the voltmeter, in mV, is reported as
70 mV
